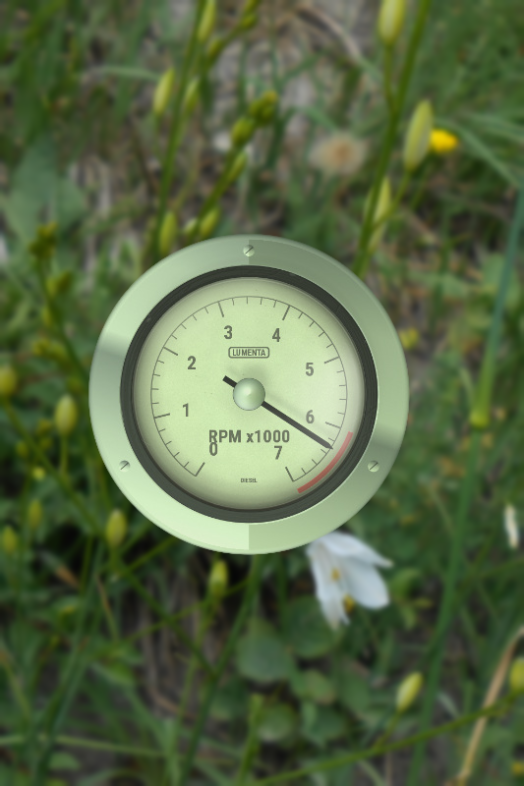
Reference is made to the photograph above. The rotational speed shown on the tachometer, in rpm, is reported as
6300 rpm
